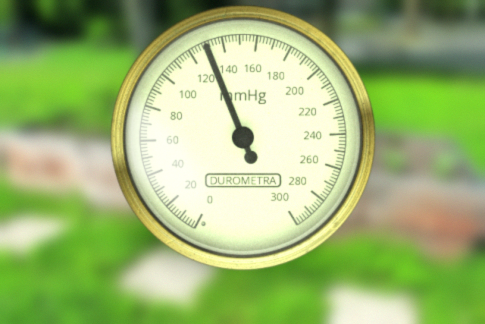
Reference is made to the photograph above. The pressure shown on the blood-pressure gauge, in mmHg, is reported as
130 mmHg
